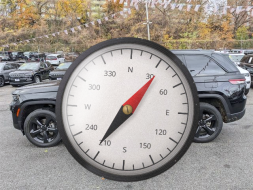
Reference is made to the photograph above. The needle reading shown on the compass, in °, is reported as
35 °
